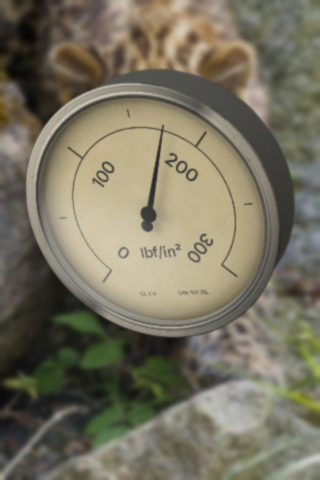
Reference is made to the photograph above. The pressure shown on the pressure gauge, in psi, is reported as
175 psi
